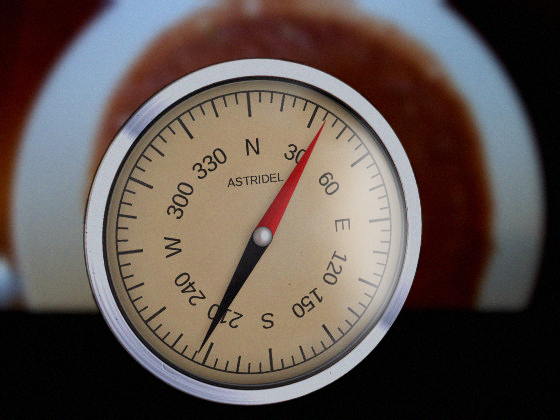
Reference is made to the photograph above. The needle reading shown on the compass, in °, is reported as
35 °
